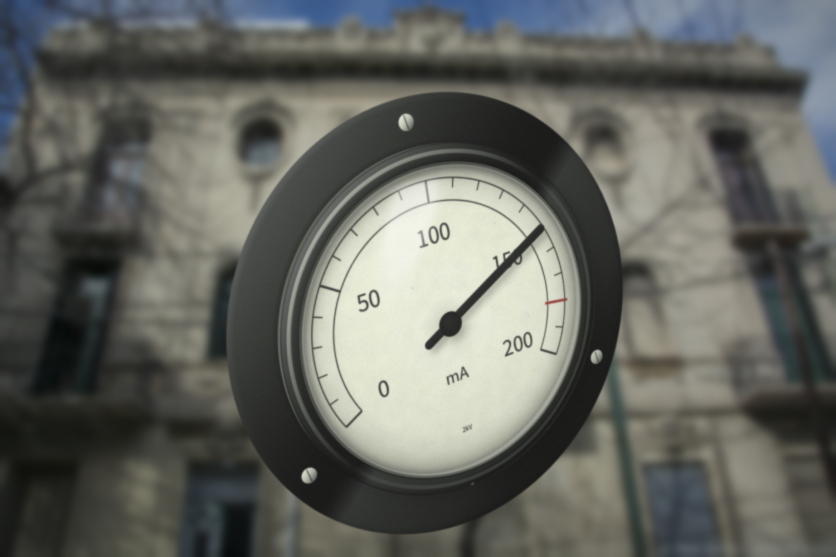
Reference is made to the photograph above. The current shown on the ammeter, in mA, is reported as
150 mA
